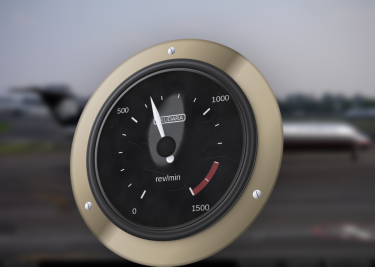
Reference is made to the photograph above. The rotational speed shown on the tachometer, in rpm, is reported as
650 rpm
